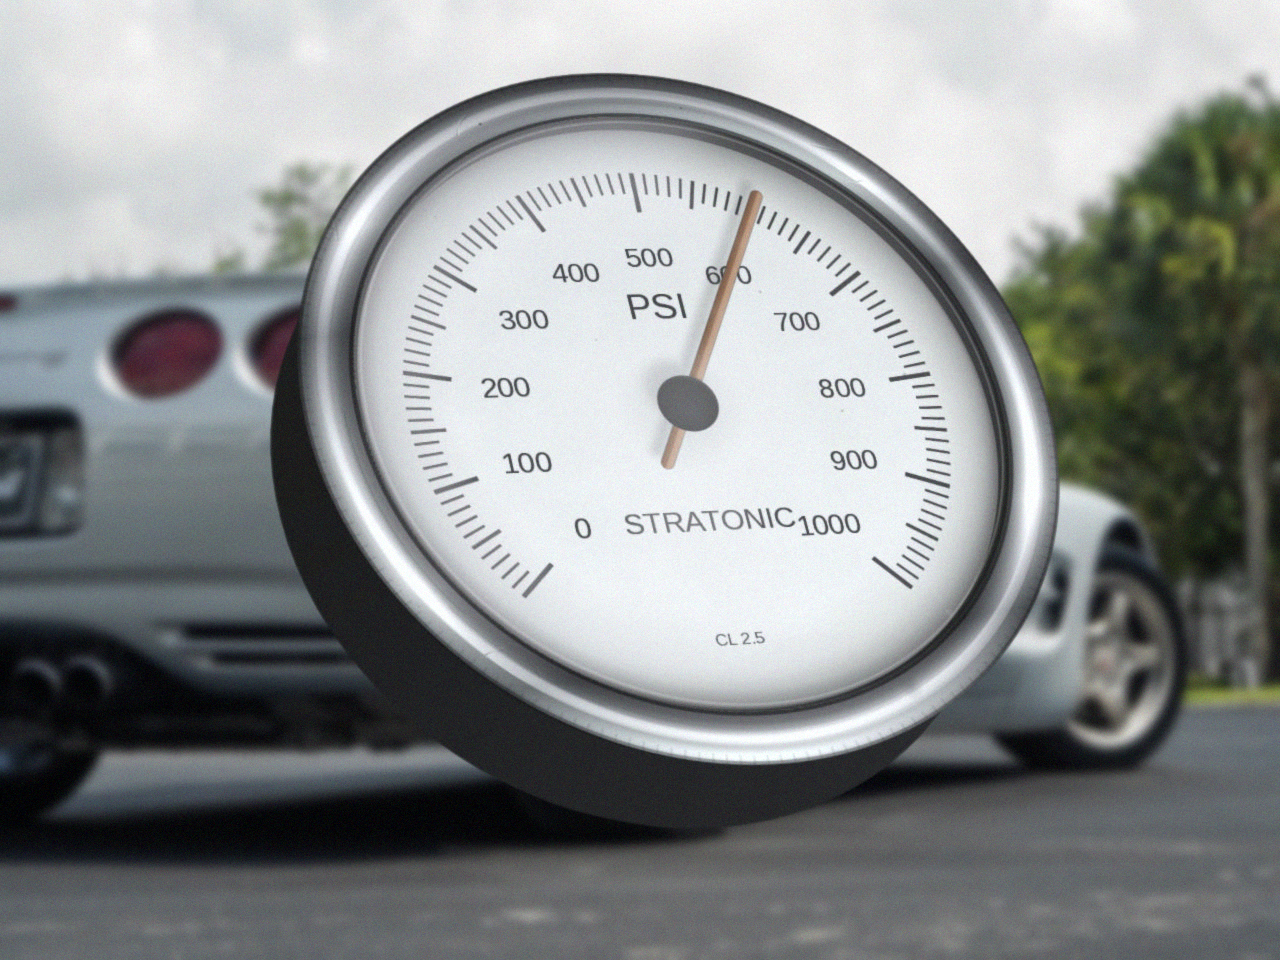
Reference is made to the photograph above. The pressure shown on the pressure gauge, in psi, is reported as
600 psi
